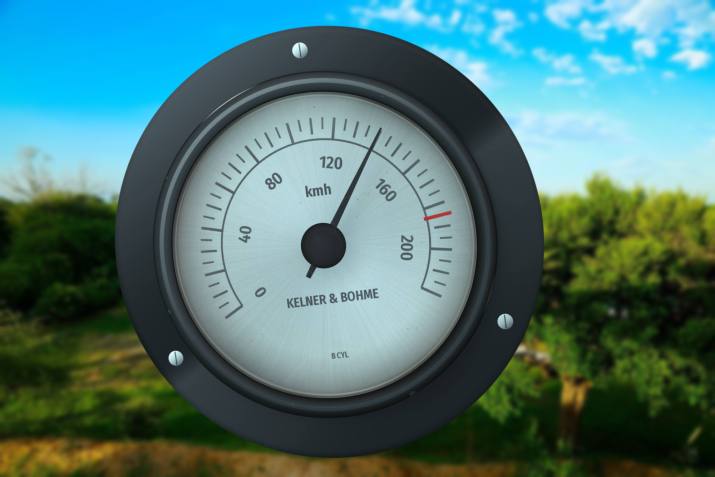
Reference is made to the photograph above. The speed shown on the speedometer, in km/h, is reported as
140 km/h
